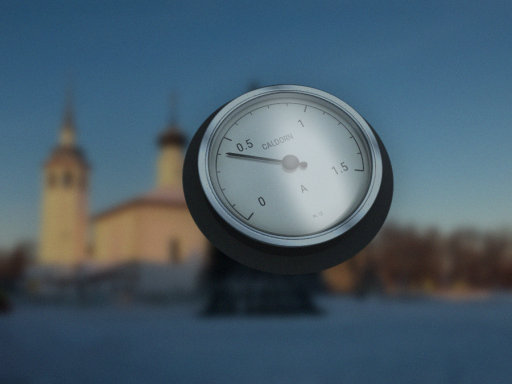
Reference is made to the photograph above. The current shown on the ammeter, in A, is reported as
0.4 A
